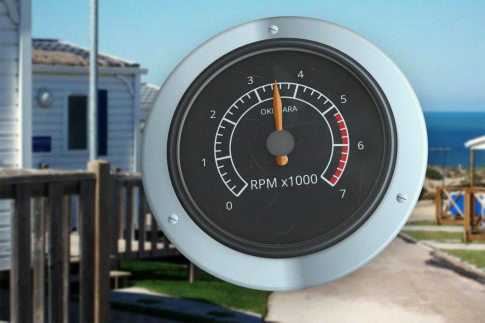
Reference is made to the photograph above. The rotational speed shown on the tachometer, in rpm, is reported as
3500 rpm
